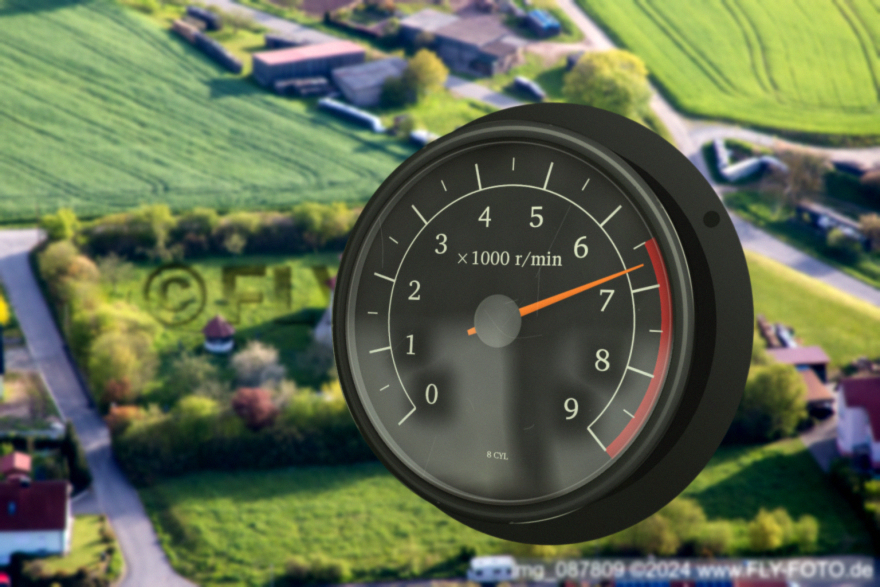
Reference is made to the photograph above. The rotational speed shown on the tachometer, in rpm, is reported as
6750 rpm
